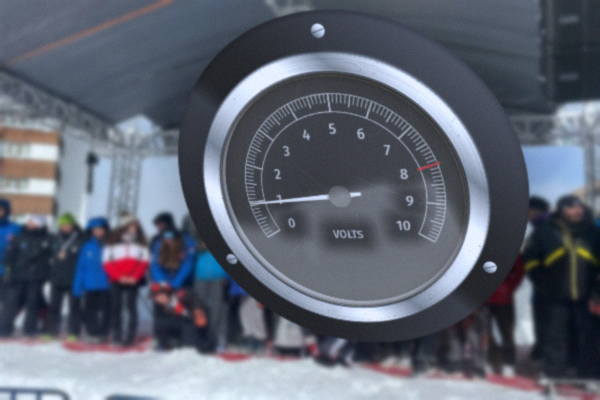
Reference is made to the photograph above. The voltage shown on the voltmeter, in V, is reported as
1 V
